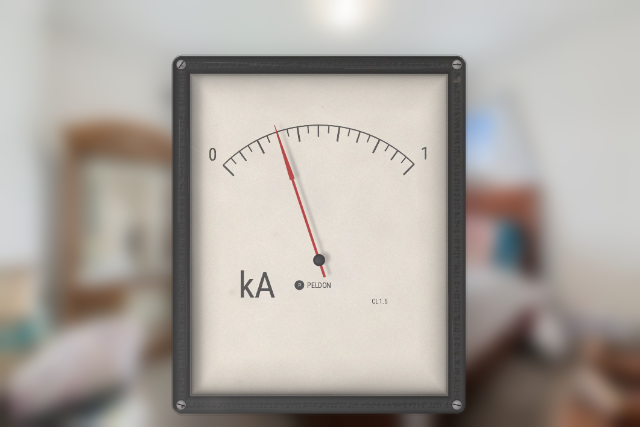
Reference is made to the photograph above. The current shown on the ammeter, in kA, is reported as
0.3 kA
